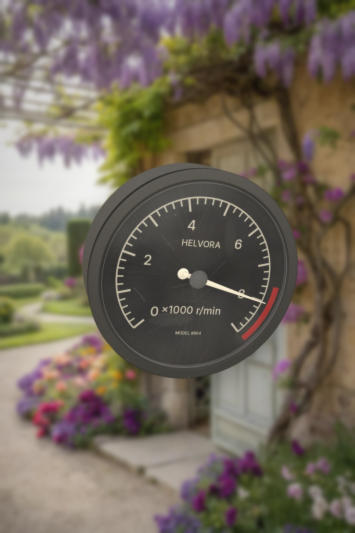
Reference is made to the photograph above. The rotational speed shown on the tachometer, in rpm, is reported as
8000 rpm
